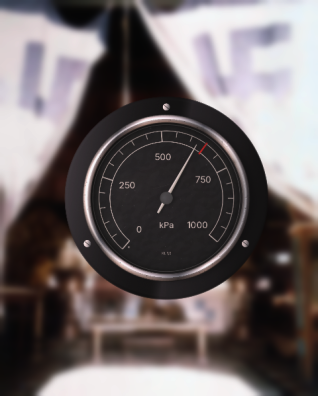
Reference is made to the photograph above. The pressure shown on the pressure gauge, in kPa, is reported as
625 kPa
